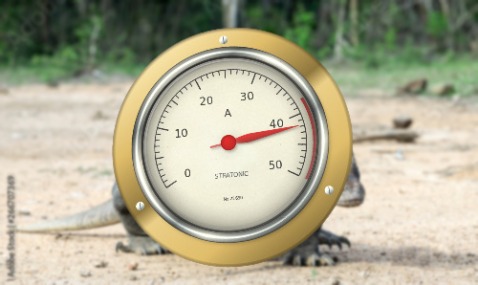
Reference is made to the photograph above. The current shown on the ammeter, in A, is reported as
42 A
